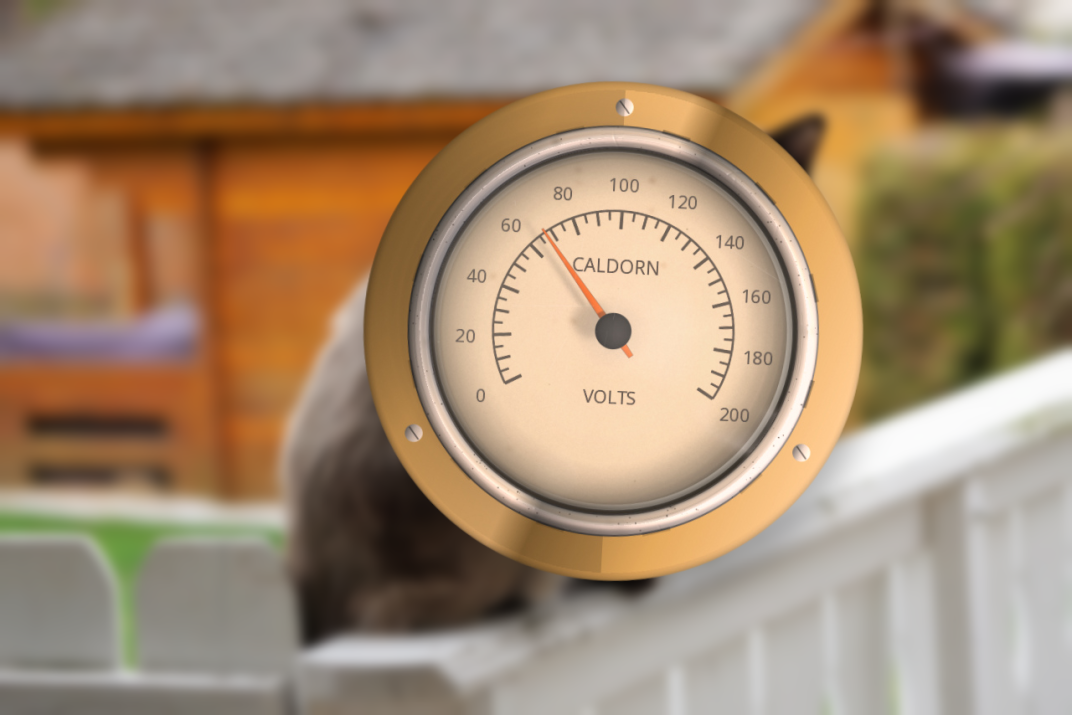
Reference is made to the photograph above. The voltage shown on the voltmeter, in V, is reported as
67.5 V
